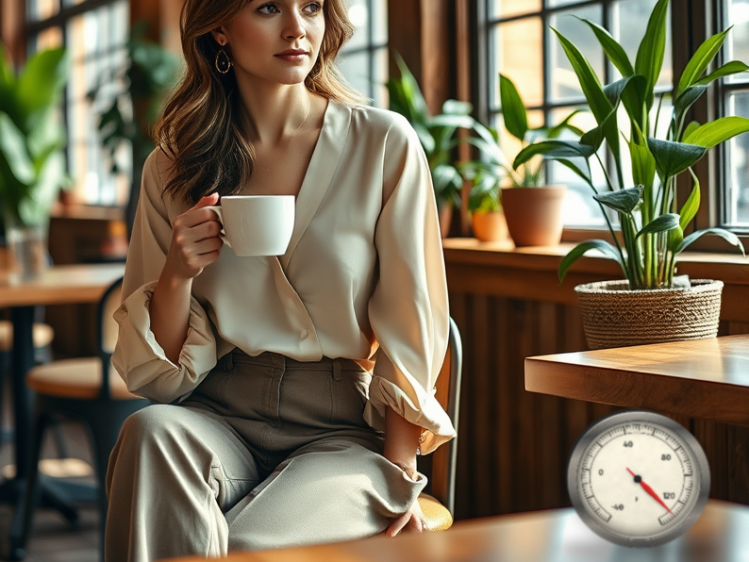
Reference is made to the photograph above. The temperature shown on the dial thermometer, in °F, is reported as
130 °F
